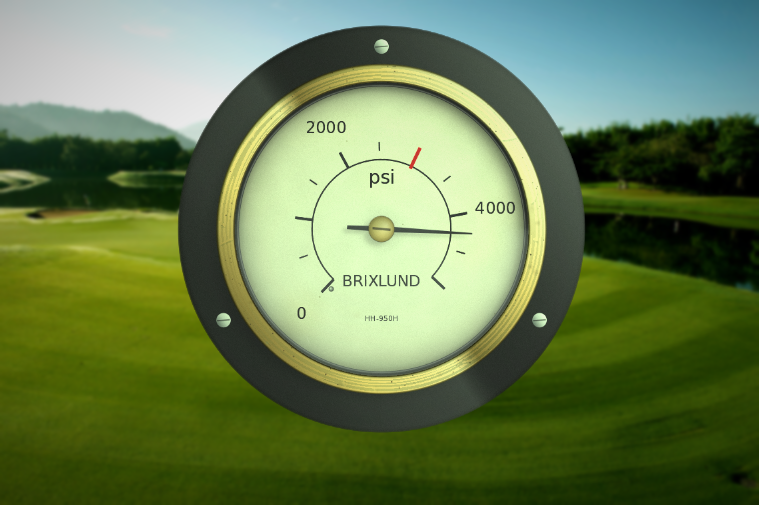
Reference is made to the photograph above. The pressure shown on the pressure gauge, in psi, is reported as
4250 psi
